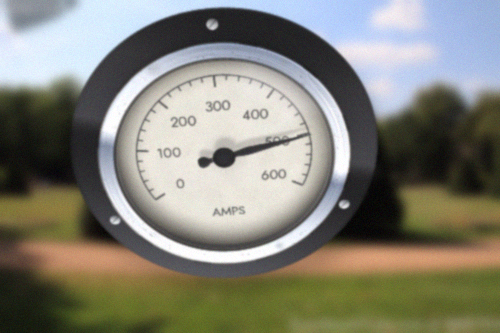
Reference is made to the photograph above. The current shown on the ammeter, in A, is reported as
500 A
